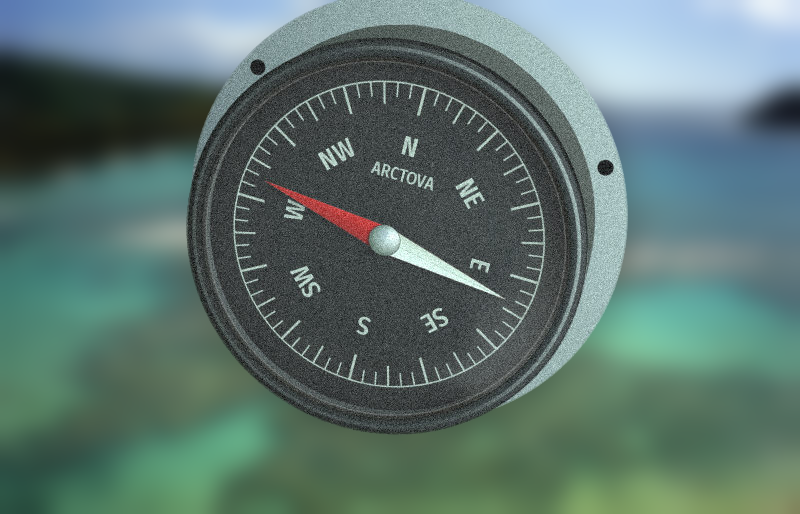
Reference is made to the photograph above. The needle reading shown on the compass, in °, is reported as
280 °
